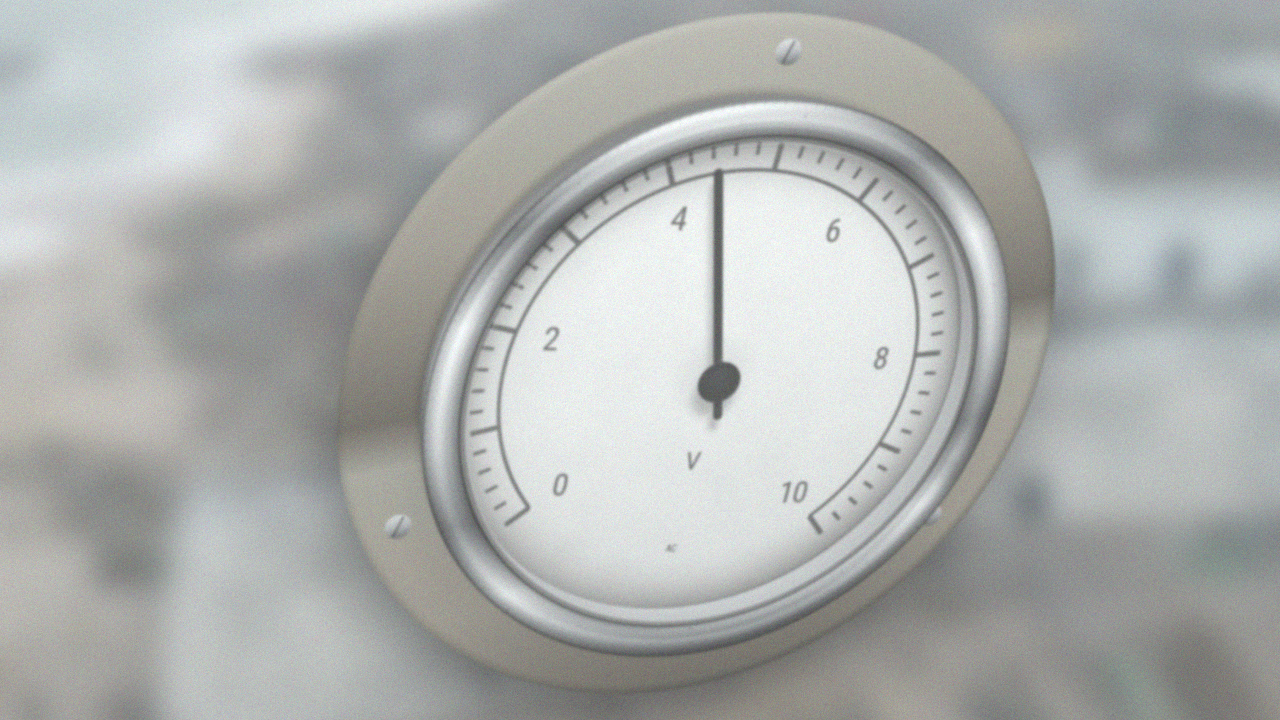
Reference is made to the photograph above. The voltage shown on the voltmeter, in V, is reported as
4.4 V
